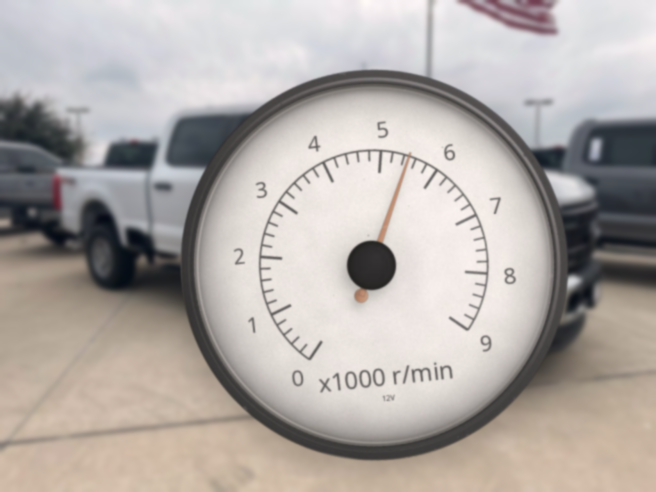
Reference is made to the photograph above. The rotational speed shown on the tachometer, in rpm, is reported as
5500 rpm
